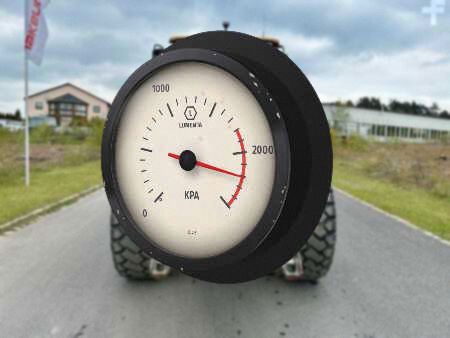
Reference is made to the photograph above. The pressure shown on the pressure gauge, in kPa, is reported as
2200 kPa
